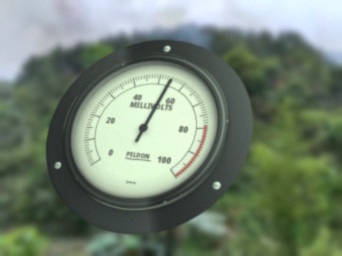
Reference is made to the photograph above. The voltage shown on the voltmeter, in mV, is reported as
55 mV
